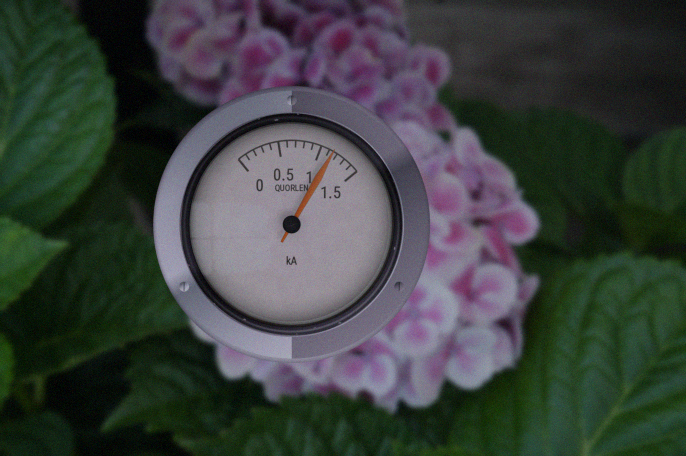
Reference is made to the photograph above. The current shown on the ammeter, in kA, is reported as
1.15 kA
